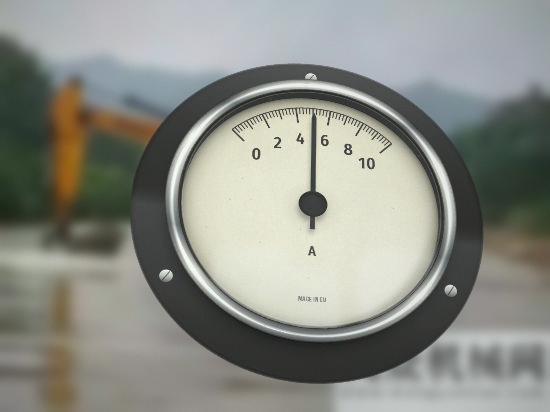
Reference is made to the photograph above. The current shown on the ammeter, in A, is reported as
5 A
